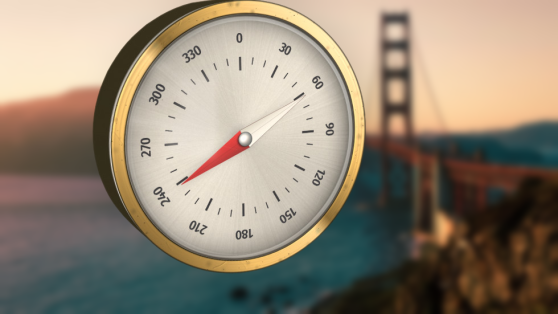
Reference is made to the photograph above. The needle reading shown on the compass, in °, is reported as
240 °
